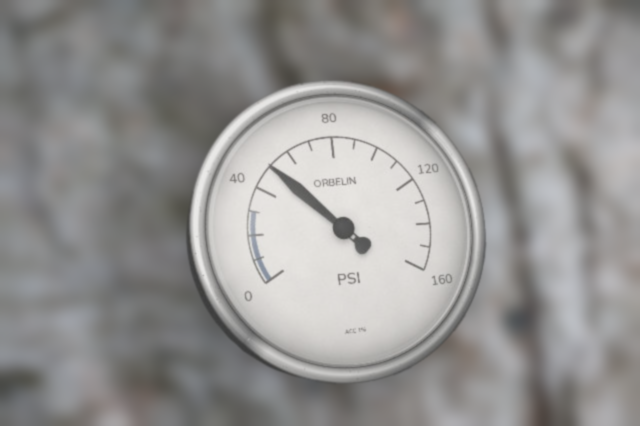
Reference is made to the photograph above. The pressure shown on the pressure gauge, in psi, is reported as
50 psi
